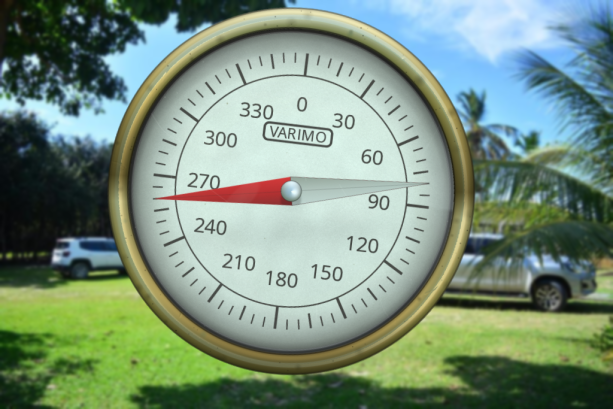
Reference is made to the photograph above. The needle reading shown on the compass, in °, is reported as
260 °
